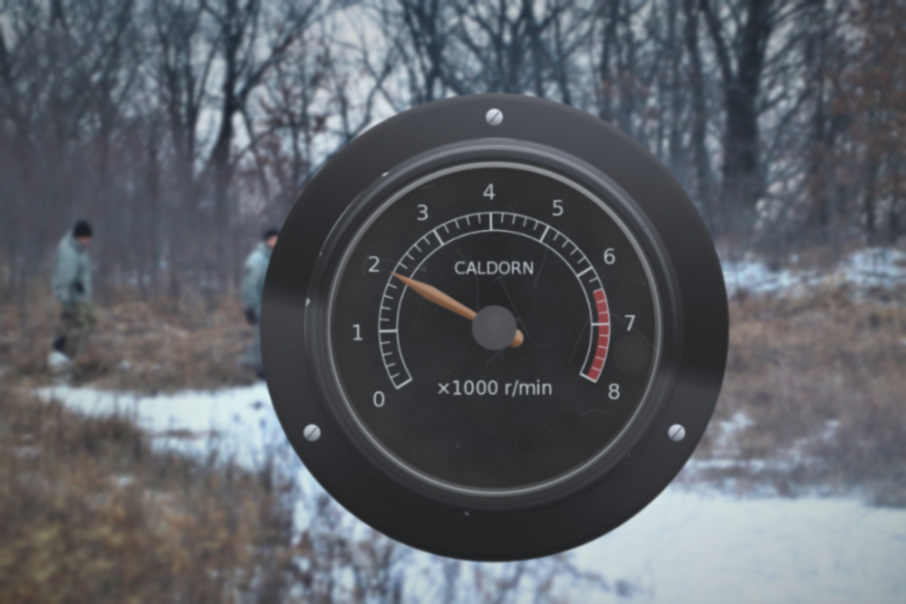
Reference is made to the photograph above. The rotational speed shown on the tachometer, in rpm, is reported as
2000 rpm
